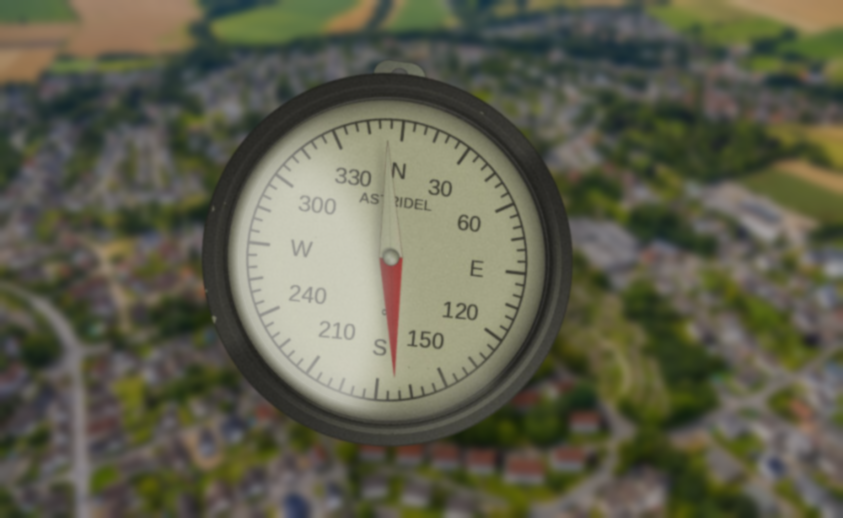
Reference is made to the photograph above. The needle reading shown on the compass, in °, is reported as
172.5 °
